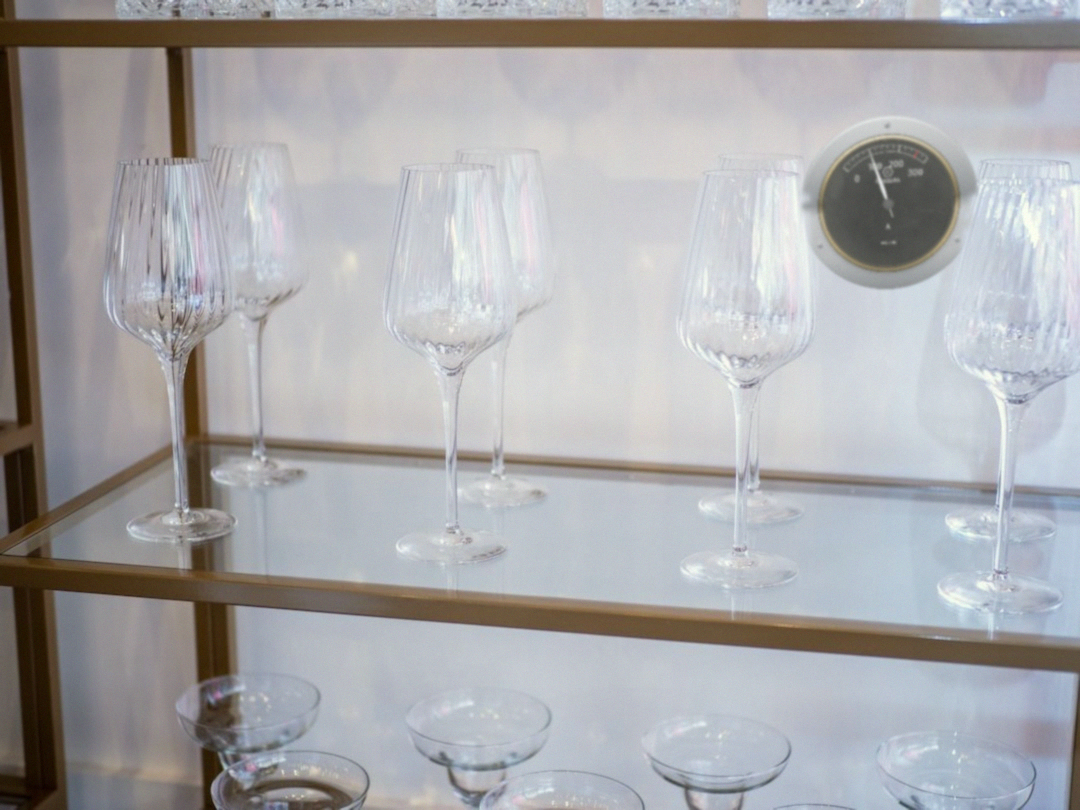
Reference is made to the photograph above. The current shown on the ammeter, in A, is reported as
100 A
